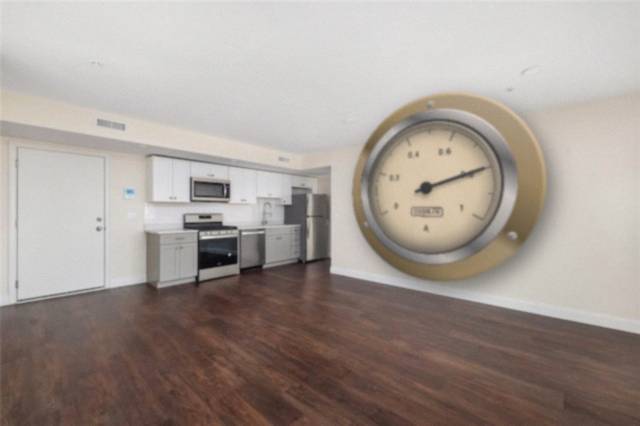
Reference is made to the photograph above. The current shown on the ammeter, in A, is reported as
0.8 A
